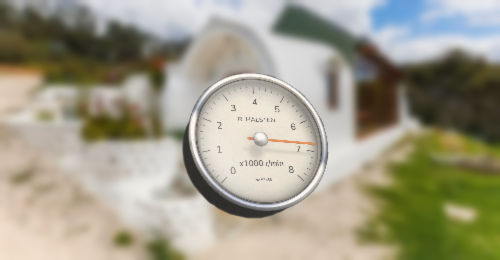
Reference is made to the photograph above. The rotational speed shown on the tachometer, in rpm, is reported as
6800 rpm
